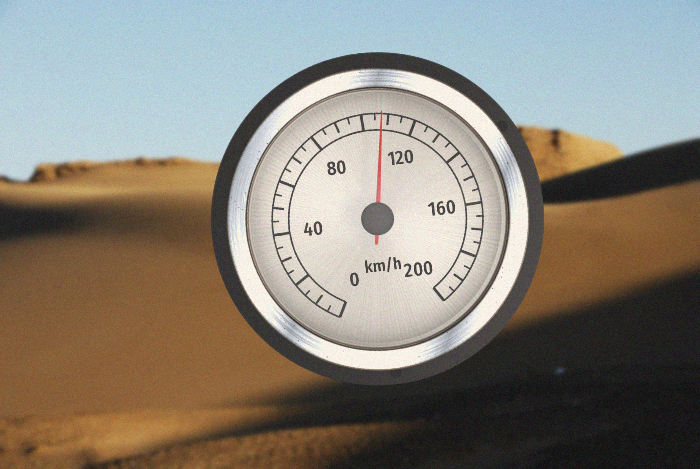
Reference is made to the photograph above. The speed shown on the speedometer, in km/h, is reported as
107.5 km/h
